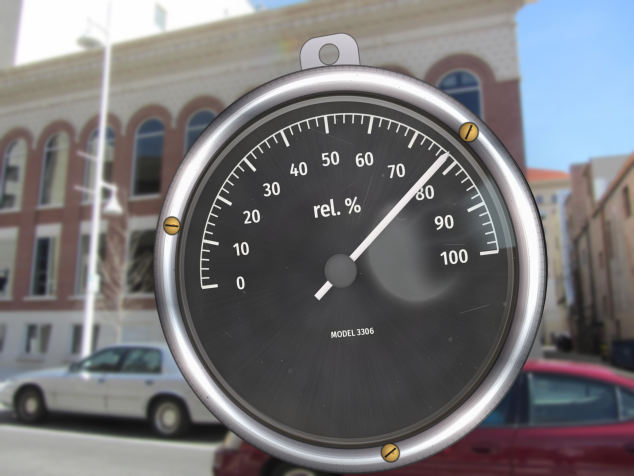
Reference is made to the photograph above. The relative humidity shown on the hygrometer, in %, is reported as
78 %
